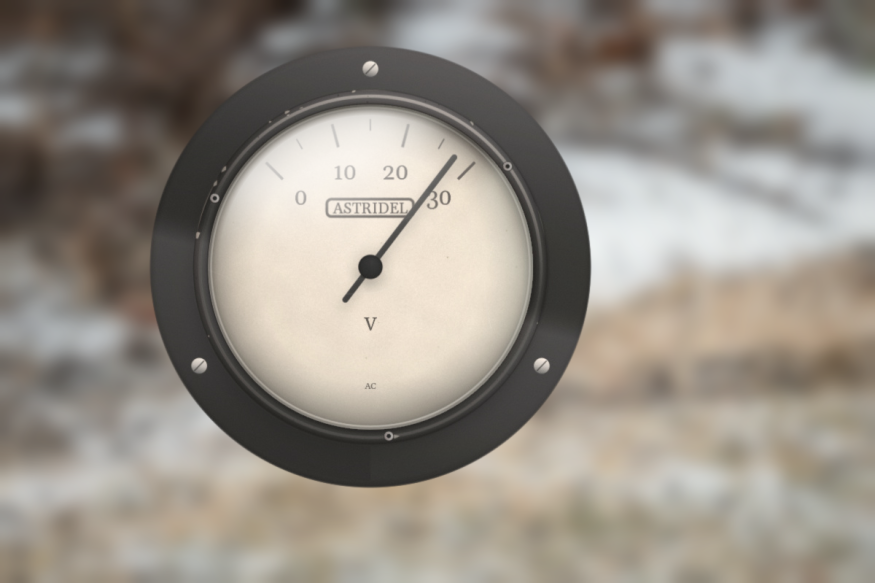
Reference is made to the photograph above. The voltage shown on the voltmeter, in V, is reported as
27.5 V
